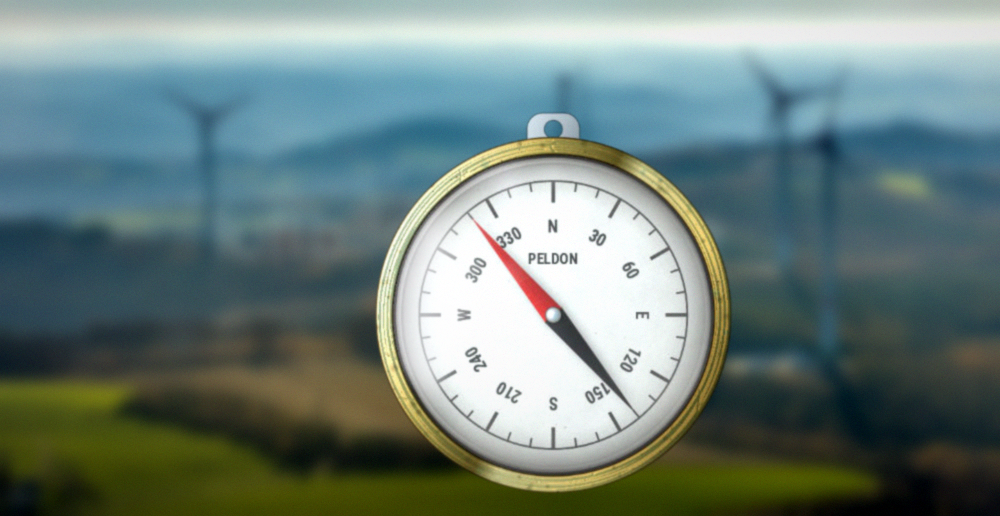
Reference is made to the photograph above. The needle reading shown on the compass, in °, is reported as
320 °
